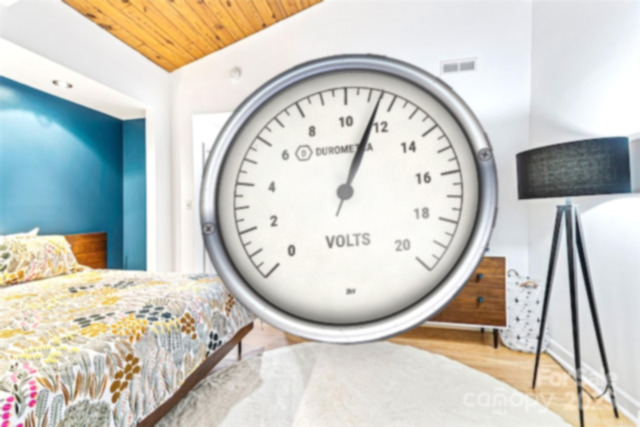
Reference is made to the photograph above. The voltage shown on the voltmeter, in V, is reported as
11.5 V
